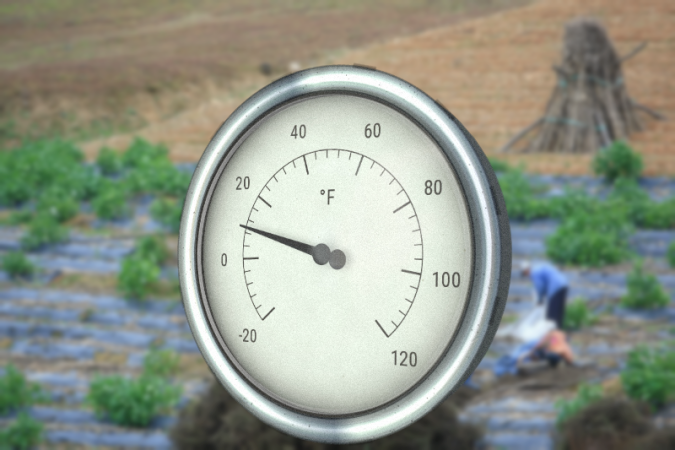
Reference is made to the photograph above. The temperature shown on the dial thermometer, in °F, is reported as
10 °F
